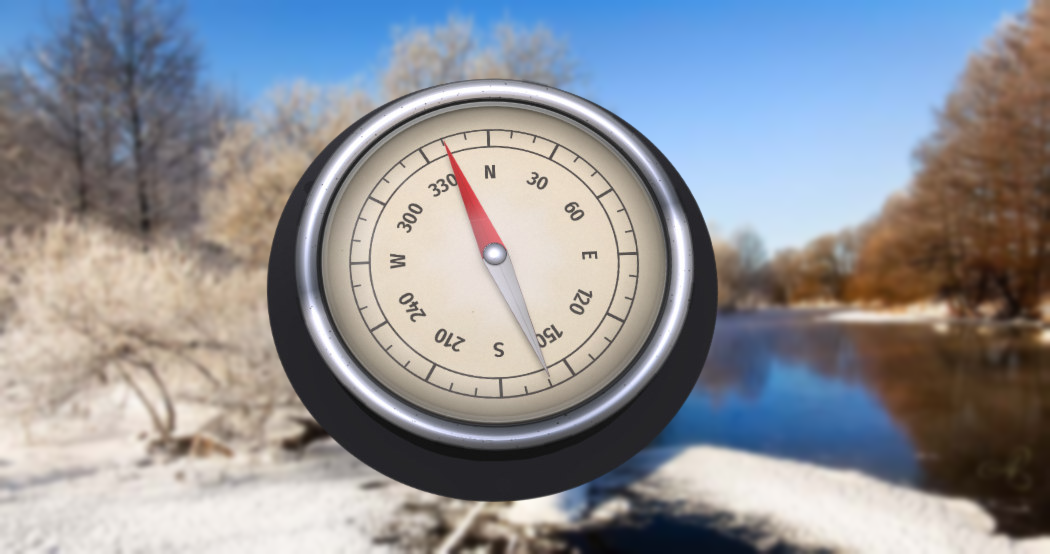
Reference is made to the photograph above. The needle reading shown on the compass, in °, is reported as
340 °
